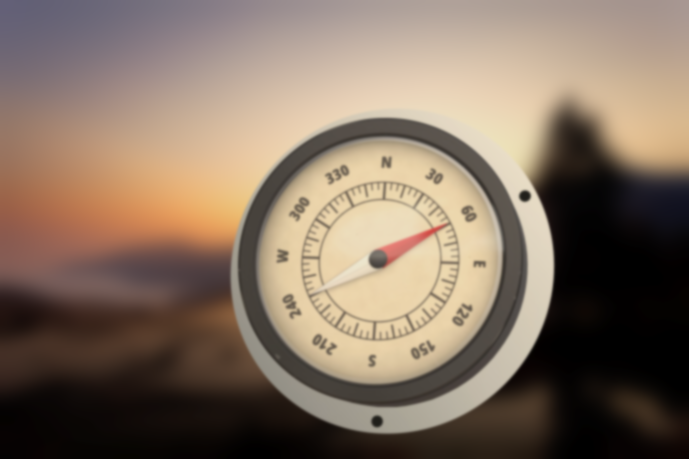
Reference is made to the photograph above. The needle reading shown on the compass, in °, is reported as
60 °
